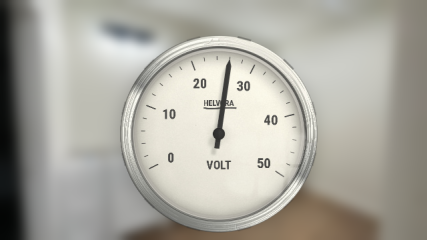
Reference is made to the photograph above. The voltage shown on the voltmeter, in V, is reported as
26 V
